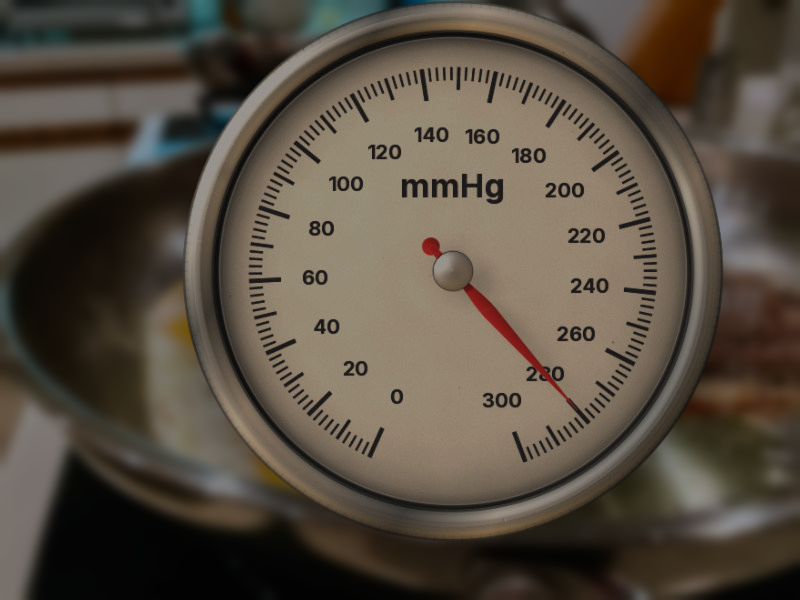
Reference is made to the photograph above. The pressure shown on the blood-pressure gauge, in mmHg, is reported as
280 mmHg
